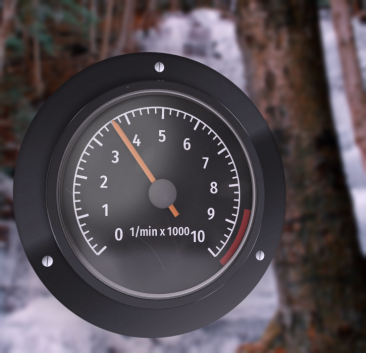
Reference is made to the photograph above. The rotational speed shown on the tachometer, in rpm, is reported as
3600 rpm
